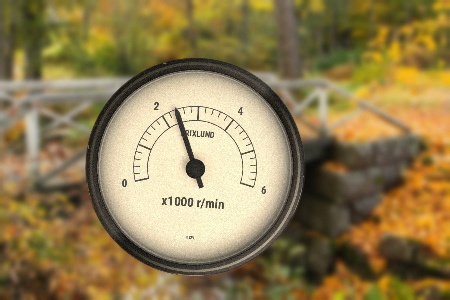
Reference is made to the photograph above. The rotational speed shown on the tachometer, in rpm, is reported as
2400 rpm
